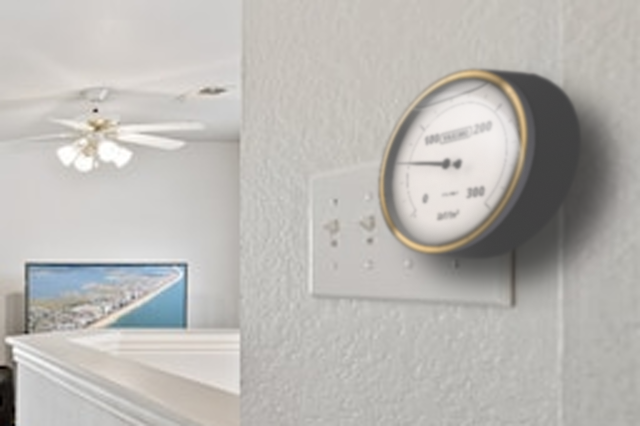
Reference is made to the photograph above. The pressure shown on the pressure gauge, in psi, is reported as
60 psi
